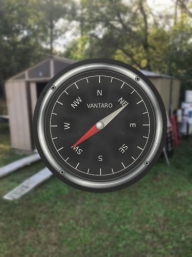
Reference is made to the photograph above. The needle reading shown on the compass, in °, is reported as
232.5 °
